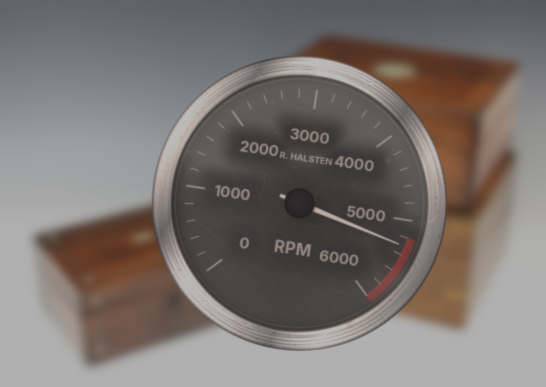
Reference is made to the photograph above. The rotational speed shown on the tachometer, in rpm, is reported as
5300 rpm
